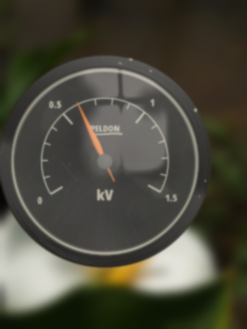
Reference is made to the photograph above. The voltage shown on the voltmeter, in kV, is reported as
0.6 kV
